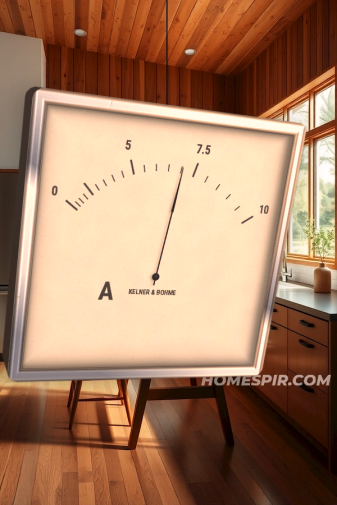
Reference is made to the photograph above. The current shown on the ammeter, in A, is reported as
7 A
